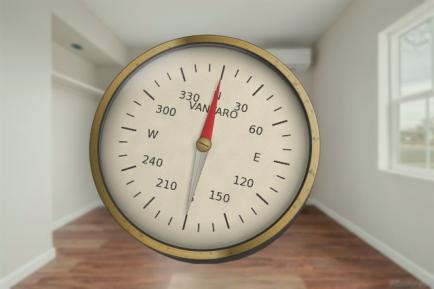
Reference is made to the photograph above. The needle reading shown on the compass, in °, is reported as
0 °
